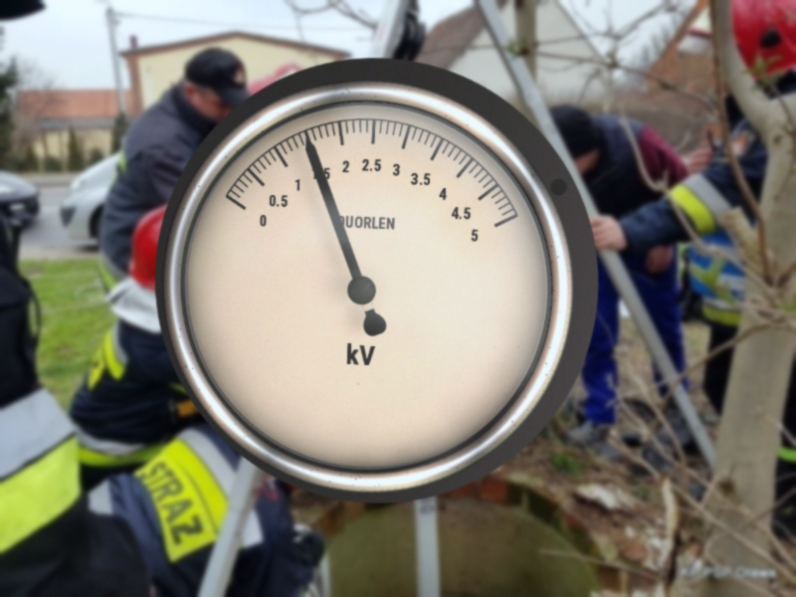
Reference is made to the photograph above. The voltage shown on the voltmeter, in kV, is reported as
1.5 kV
